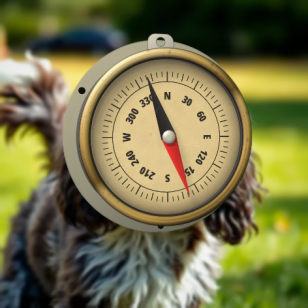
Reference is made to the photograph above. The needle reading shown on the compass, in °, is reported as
160 °
